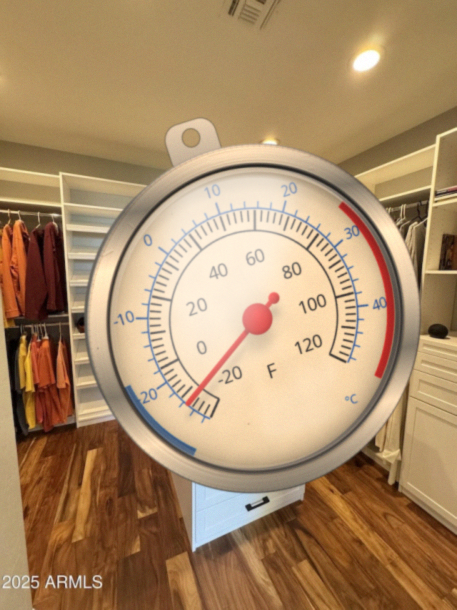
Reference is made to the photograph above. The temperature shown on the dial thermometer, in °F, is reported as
-12 °F
